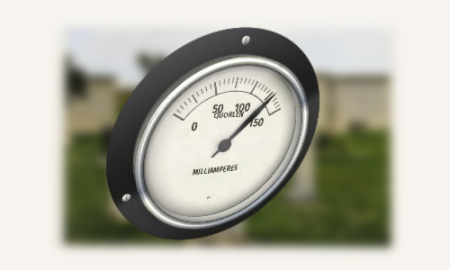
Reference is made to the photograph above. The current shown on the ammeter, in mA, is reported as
125 mA
